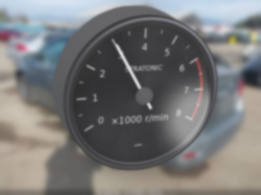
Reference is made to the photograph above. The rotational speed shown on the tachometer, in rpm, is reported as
3000 rpm
